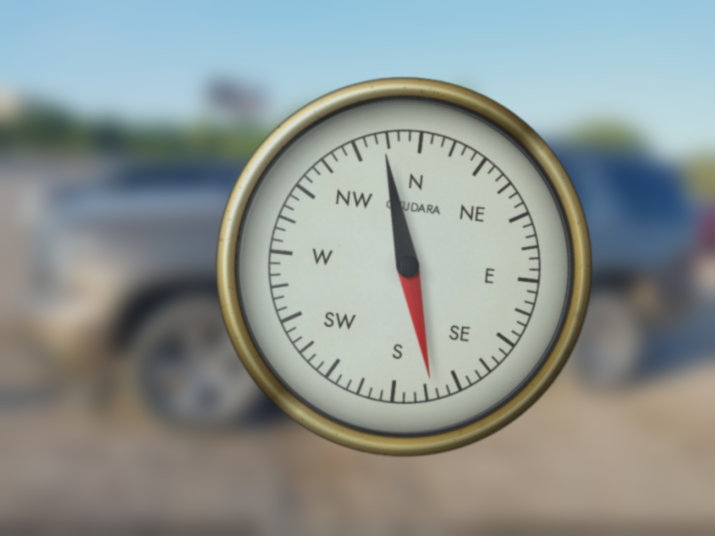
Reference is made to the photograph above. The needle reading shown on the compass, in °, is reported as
162.5 °
